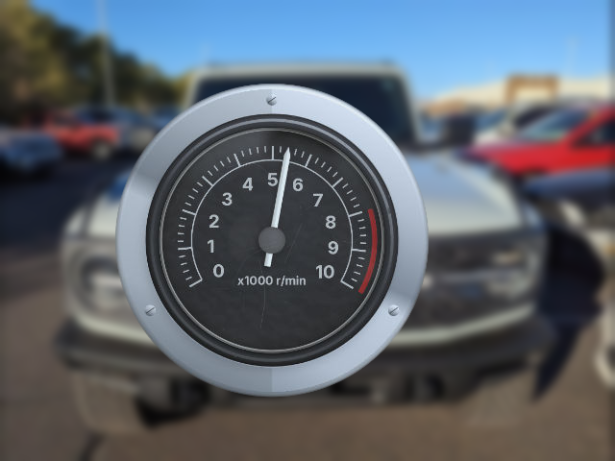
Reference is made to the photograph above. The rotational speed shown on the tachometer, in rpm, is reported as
5400 rpm
